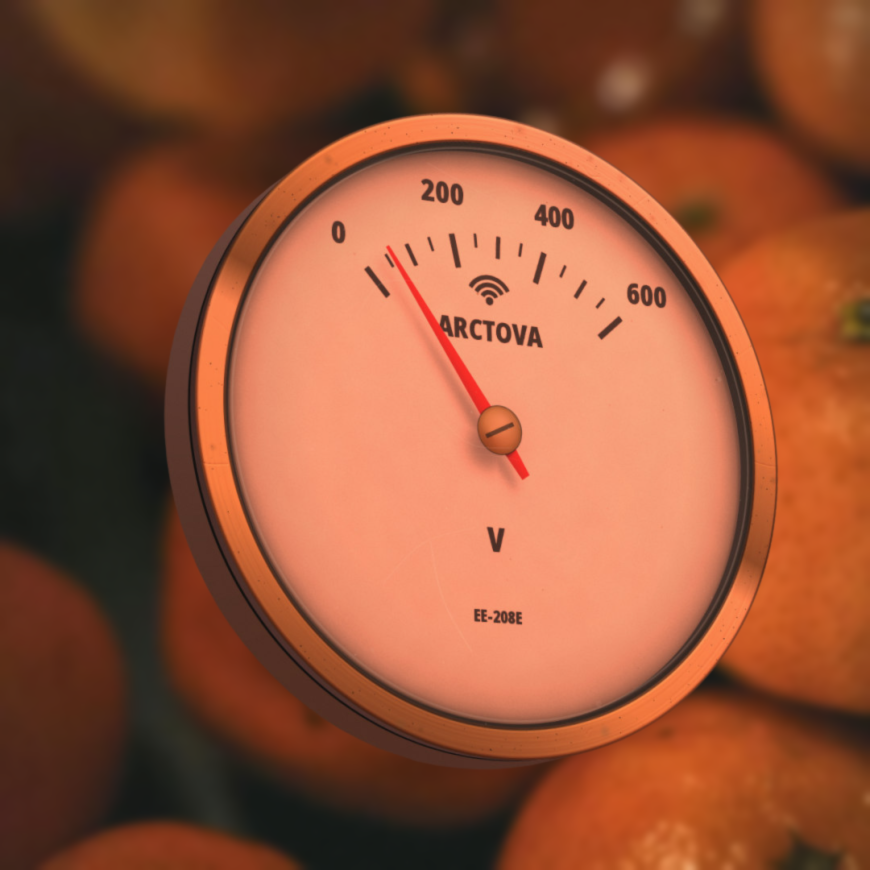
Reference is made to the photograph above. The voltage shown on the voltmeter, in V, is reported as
50 V
